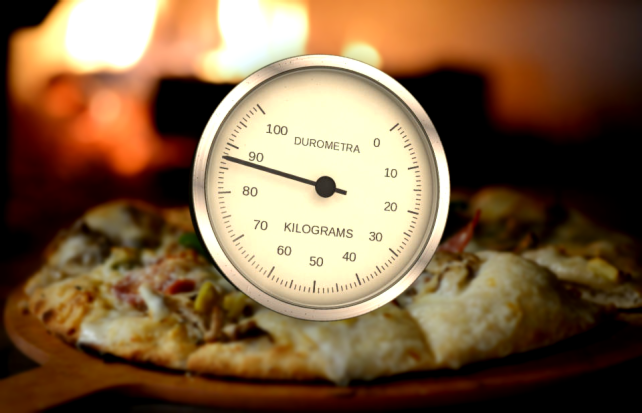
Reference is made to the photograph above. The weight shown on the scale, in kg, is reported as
87 kg
